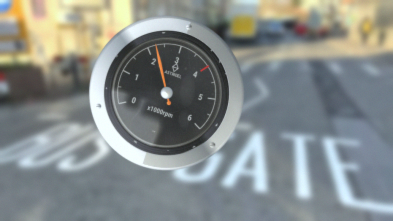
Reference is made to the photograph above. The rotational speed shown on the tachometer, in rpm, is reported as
2250 rpm
